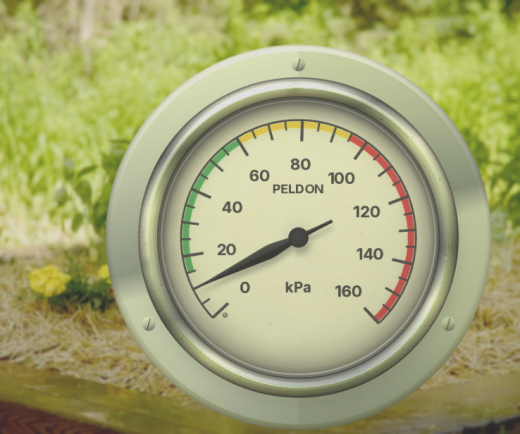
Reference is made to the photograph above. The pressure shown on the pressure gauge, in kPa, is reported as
10 kPa
